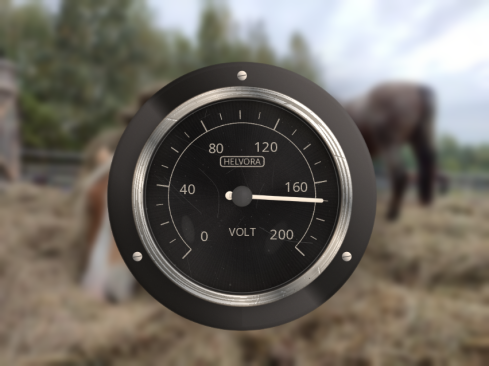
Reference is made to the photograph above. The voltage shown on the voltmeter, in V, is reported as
170 V
